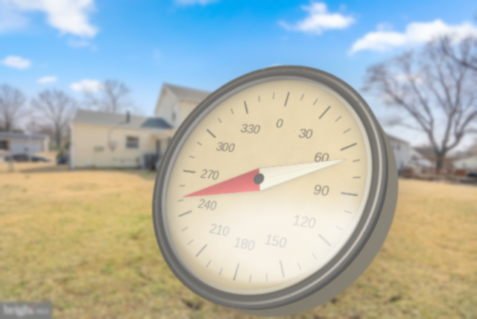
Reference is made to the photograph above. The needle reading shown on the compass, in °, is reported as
250 °
